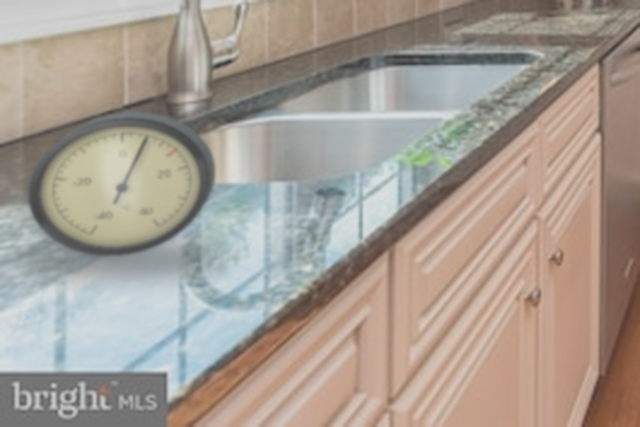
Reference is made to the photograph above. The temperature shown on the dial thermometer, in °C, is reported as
6 °C
